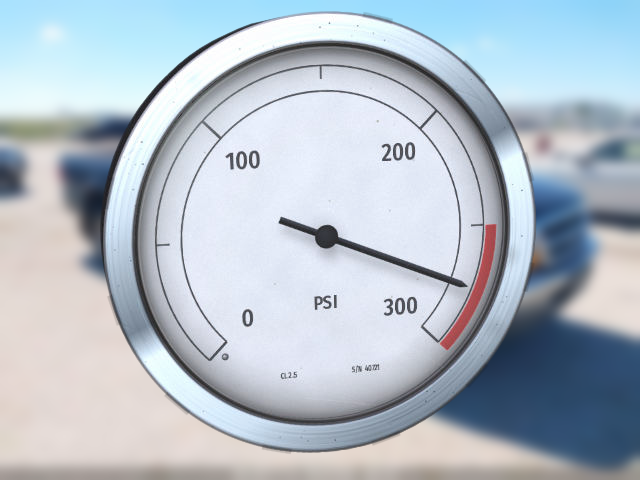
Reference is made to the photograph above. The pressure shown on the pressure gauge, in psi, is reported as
275 psi
